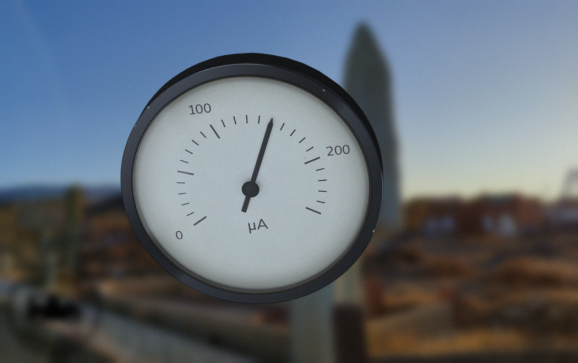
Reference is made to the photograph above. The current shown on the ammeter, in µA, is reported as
150 µA
